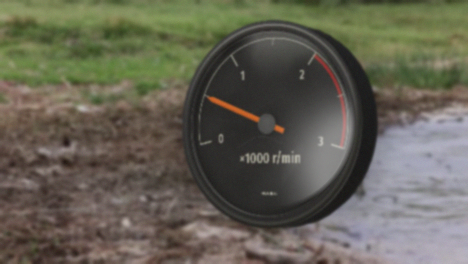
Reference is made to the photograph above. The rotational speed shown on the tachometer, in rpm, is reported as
500 rpm
